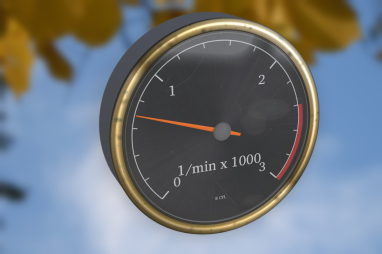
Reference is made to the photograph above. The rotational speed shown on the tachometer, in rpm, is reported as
700 rpm
